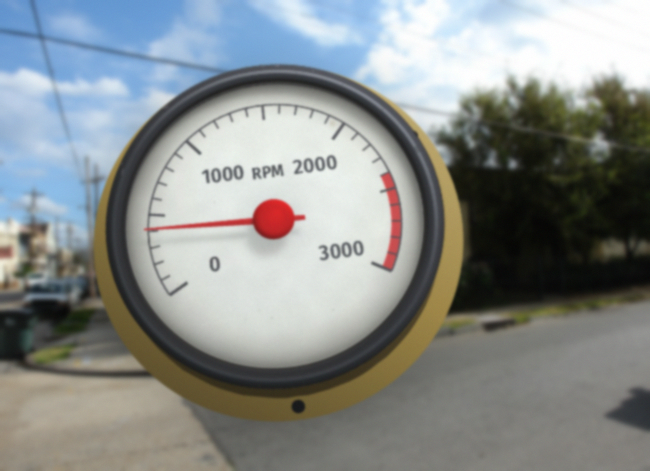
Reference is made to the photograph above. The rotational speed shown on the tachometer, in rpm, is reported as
400 rpm
